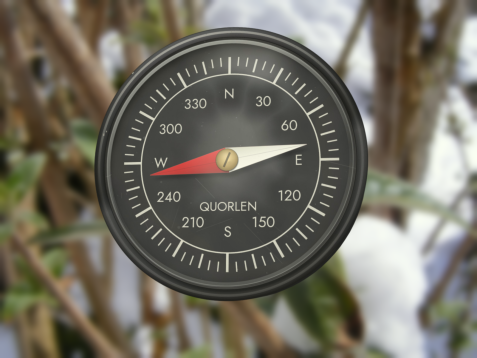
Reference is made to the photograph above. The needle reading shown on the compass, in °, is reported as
260 °
